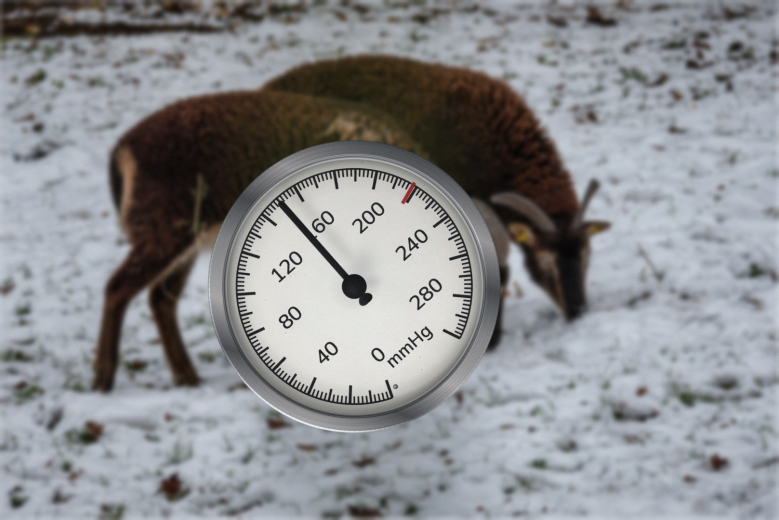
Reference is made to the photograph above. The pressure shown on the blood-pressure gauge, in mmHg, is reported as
150 mmHg
